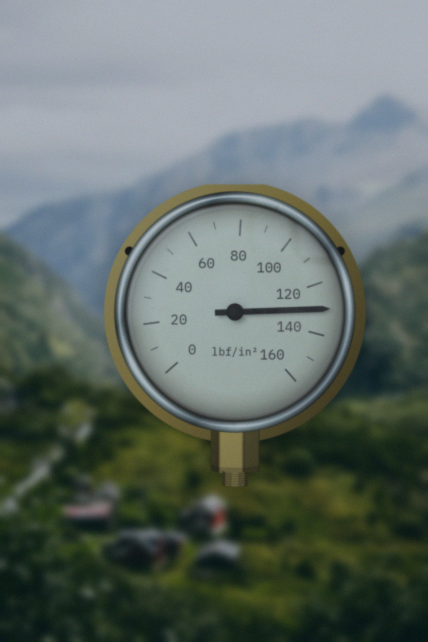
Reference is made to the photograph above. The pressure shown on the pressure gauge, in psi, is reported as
130 psi
